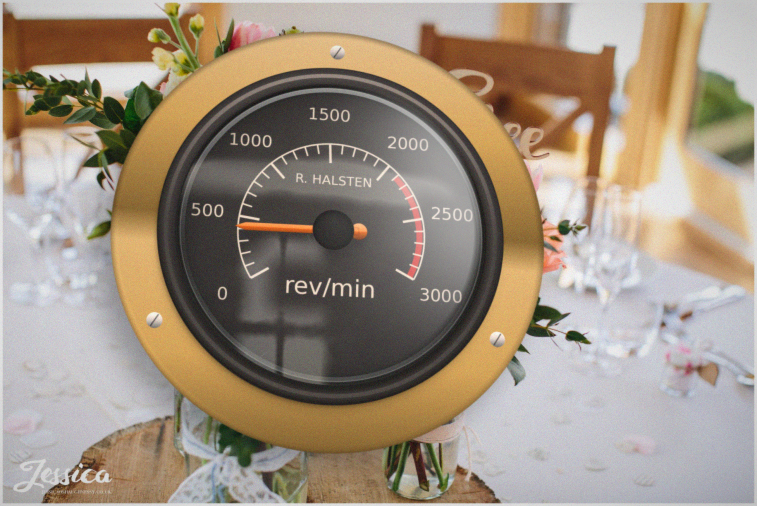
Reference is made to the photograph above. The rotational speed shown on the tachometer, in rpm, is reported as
400 rpm
